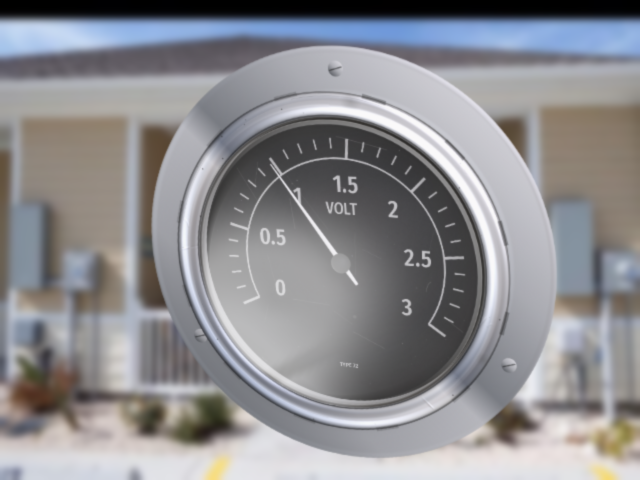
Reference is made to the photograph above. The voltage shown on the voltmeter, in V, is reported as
1 V
